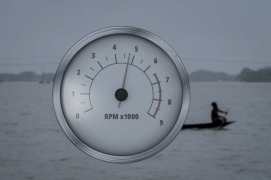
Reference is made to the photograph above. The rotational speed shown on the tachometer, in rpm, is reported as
4750 rpm
